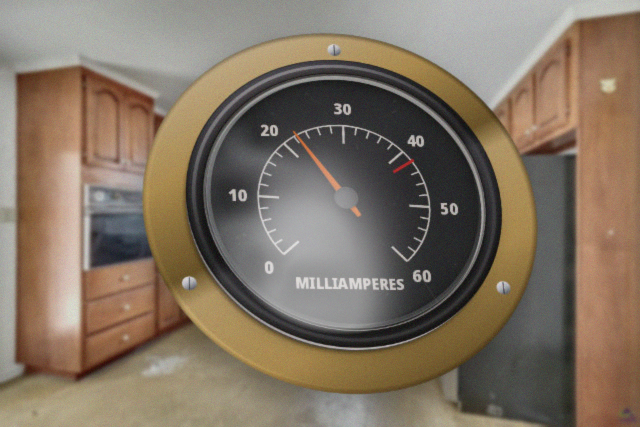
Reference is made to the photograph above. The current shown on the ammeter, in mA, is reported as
22 mA
